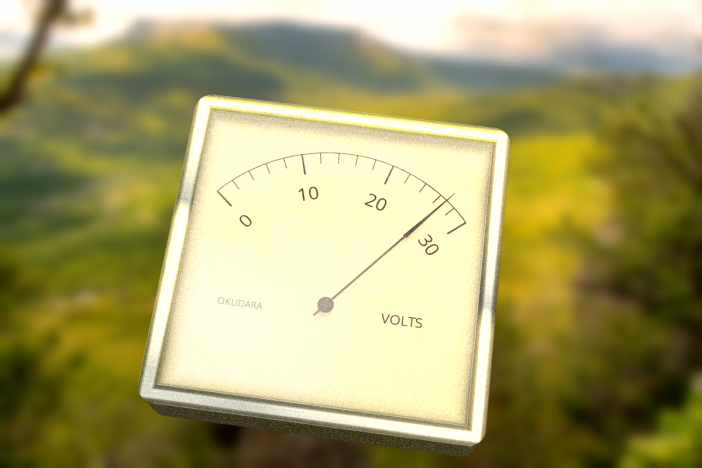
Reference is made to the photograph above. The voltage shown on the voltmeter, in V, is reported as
27 V
